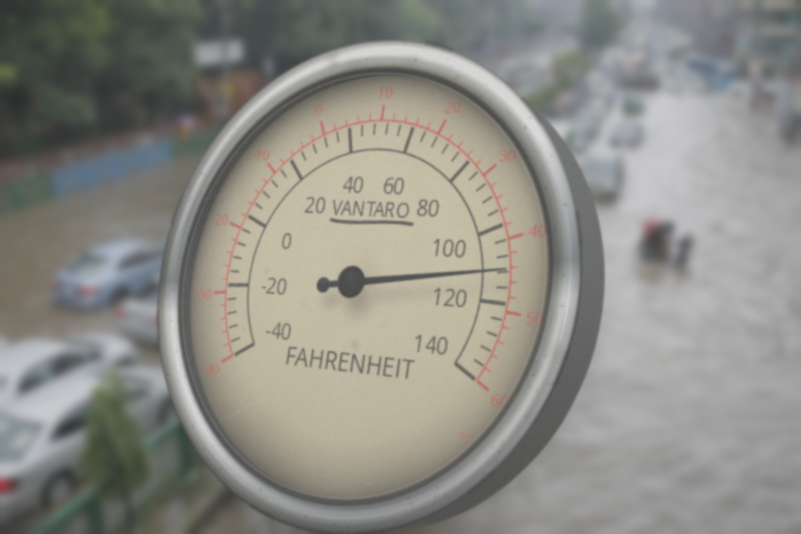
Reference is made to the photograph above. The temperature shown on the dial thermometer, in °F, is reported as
112 °F
